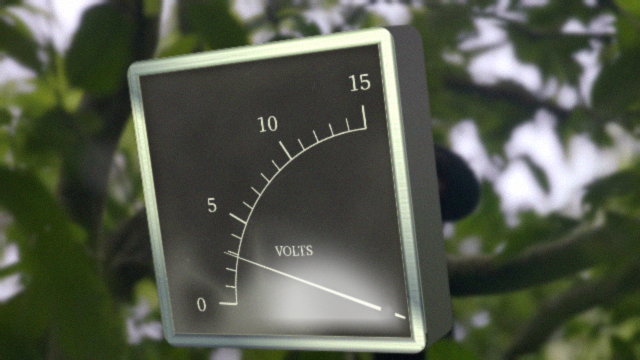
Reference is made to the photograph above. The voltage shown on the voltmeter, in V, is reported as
3 V
